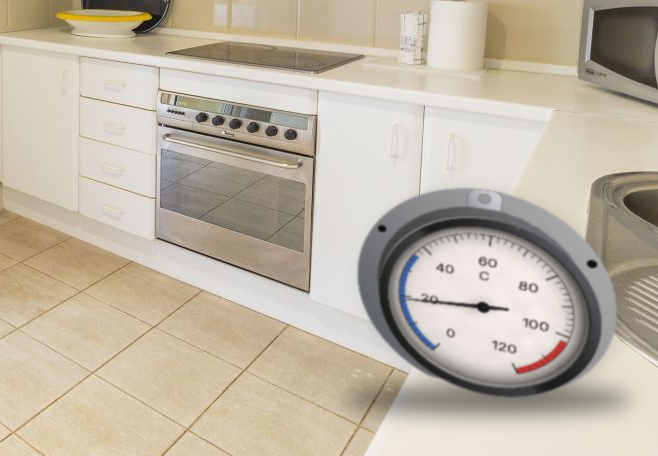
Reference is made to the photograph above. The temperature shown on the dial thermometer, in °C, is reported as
20 °C
